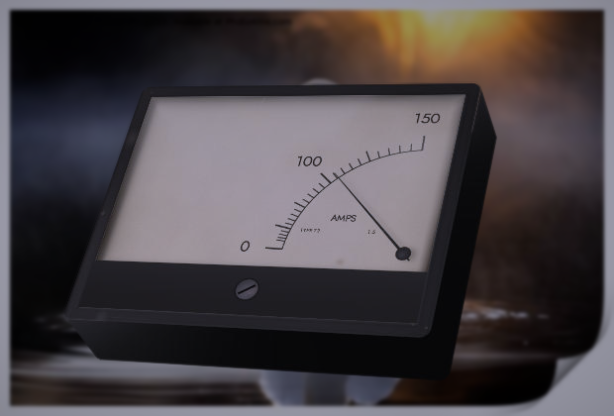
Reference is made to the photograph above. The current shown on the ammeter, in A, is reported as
105 A
